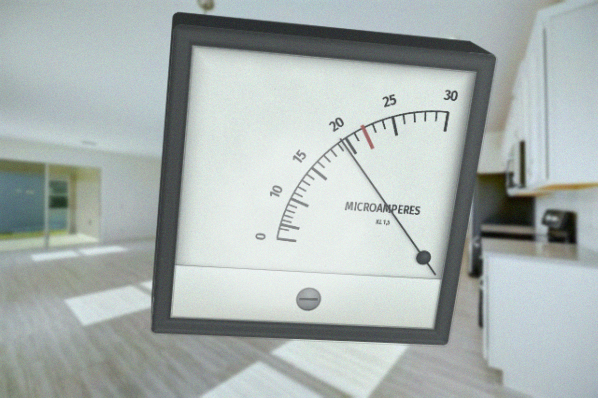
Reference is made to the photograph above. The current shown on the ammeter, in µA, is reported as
19.5 µA
